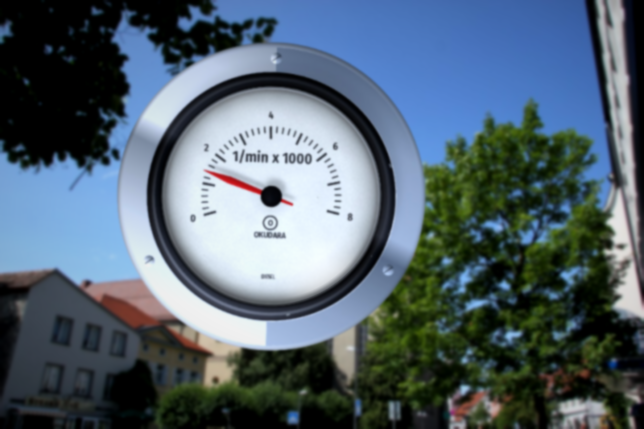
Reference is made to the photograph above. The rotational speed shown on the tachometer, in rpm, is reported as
1400 rpm
